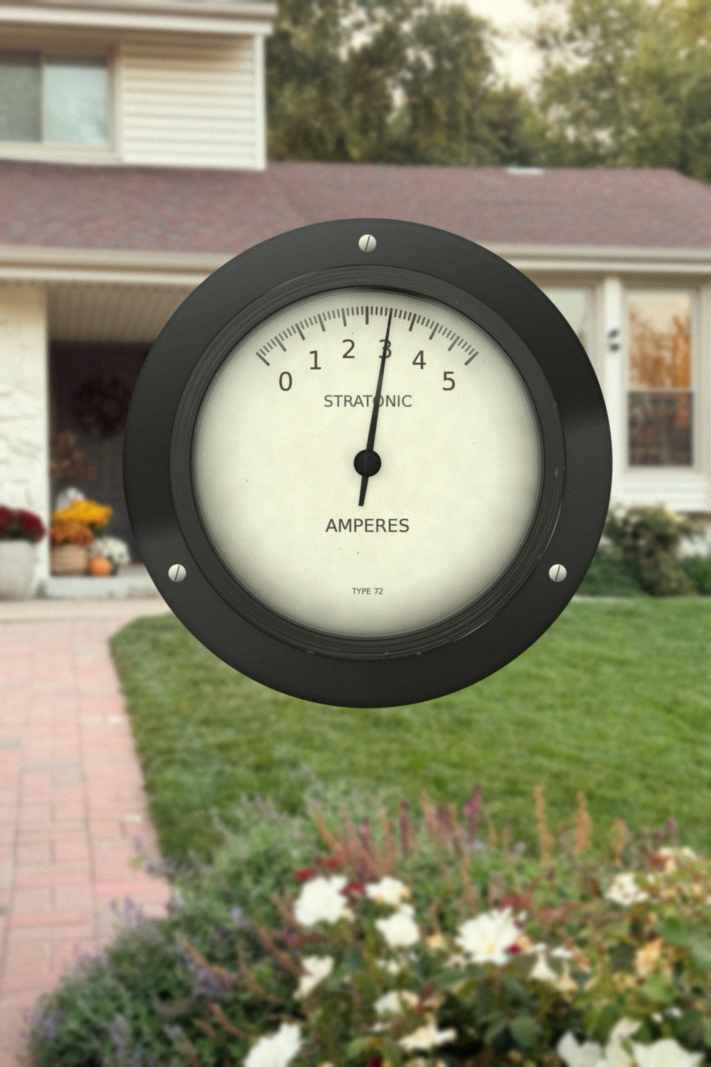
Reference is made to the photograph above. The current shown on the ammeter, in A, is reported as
3 A
